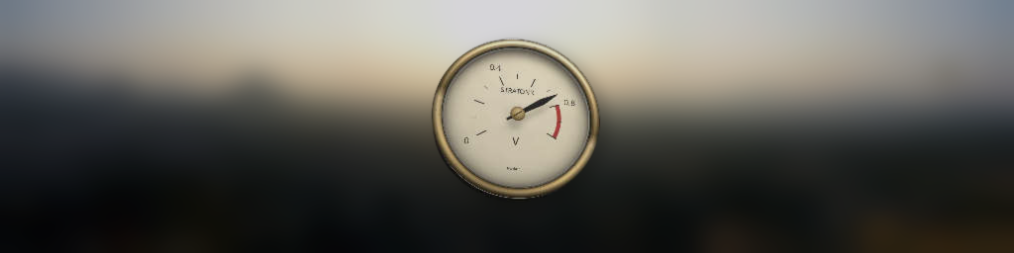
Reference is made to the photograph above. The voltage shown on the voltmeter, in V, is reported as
0.75 V
